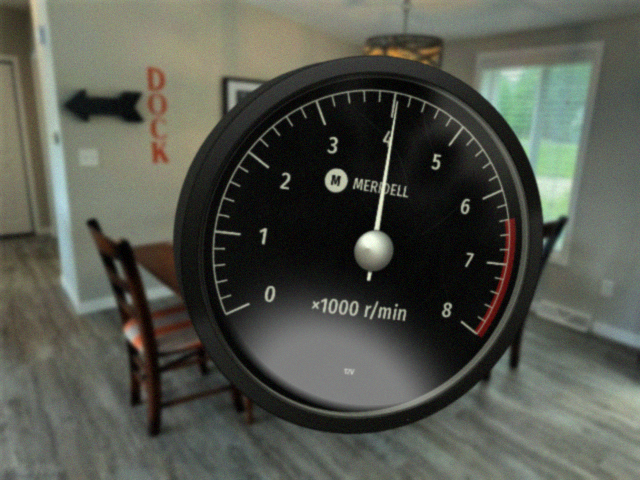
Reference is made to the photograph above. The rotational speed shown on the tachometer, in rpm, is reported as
4000 rpm
